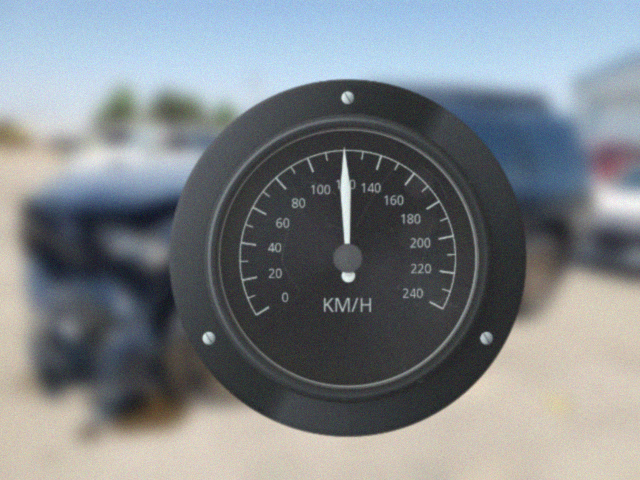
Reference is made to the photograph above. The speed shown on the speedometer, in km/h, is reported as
120 km/h
